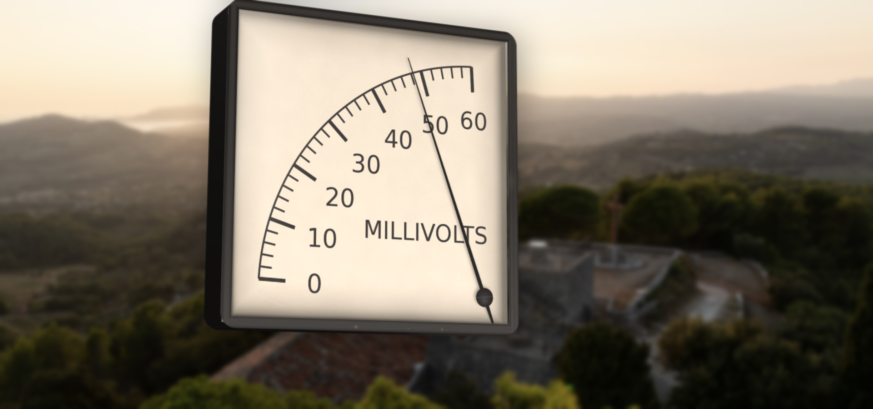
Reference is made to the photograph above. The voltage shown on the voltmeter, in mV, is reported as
48 mV
